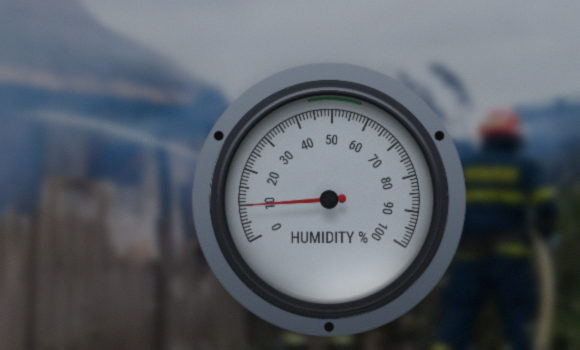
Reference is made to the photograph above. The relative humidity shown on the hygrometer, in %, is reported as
10 %
